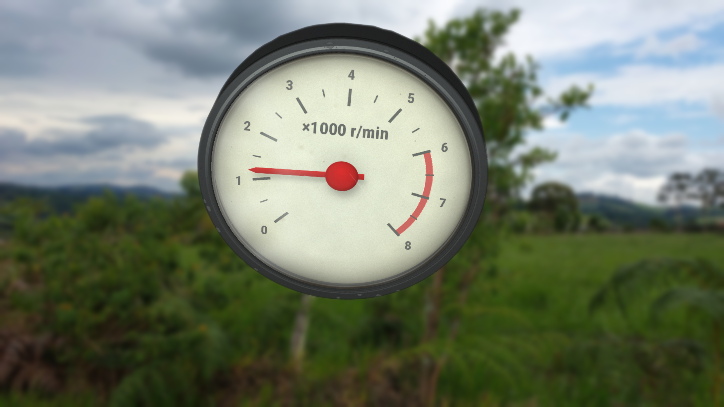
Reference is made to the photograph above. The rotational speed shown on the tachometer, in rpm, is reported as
1250 rpm
